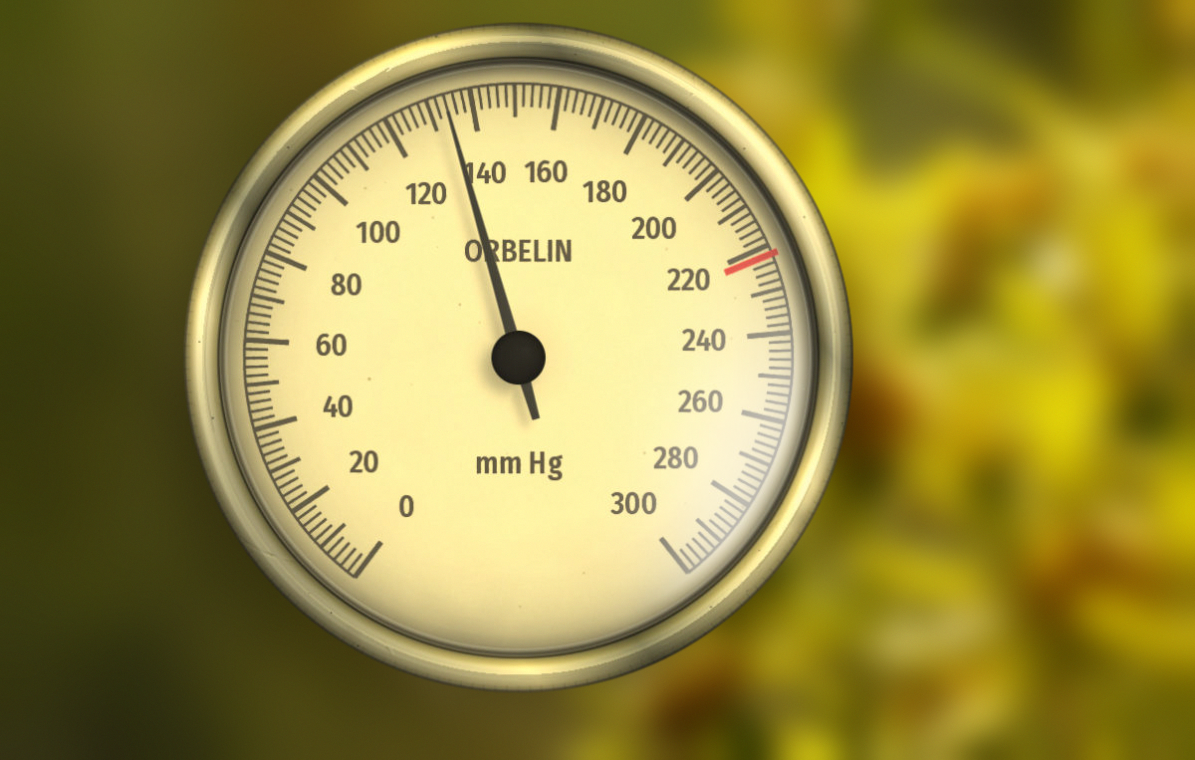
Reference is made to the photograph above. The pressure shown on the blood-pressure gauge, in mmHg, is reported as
134 mmHg
